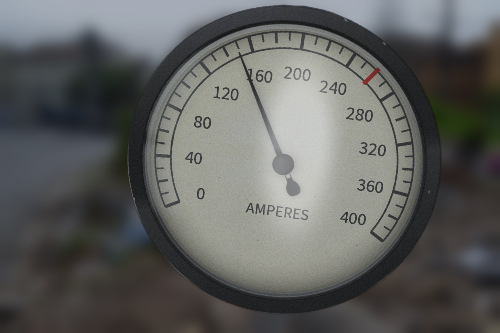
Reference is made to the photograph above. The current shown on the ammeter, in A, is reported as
150 A
